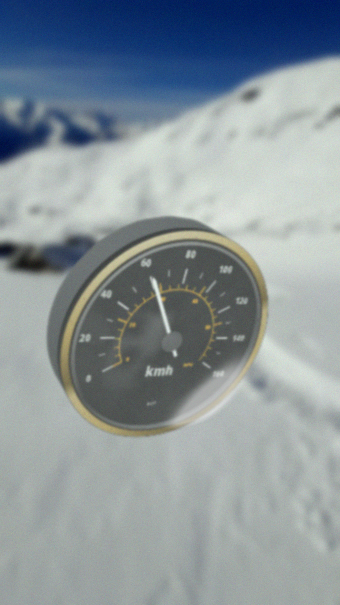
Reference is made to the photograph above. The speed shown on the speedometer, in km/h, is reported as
60 km/h
